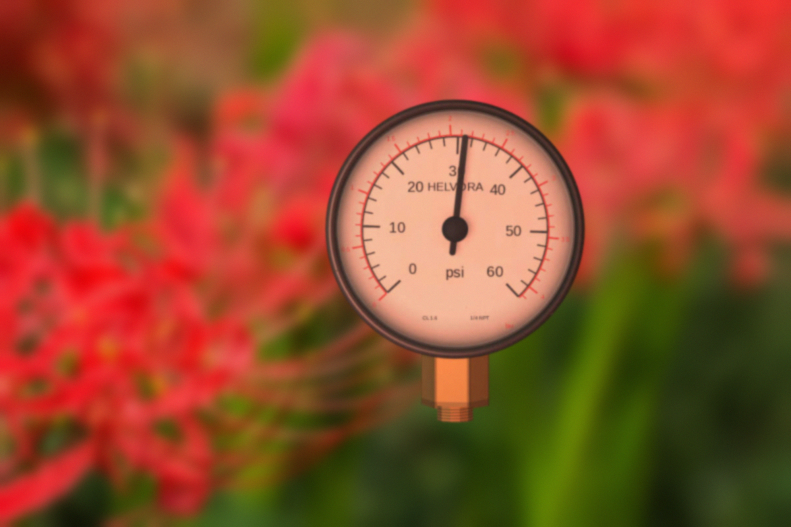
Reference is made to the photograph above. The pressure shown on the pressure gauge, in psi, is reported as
31 psi
